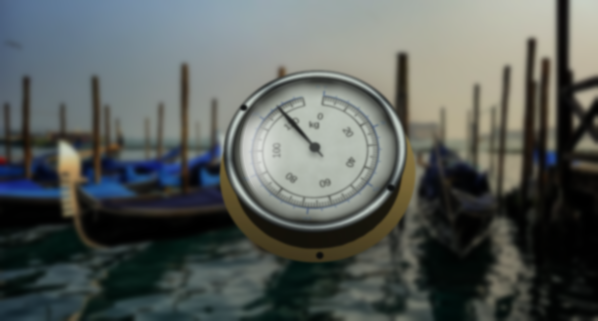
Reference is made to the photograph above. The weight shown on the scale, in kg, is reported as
120 kg
